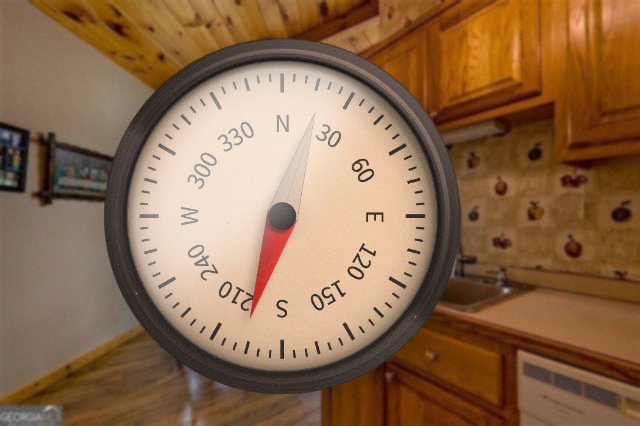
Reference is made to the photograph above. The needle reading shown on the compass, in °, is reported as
197.5 °
